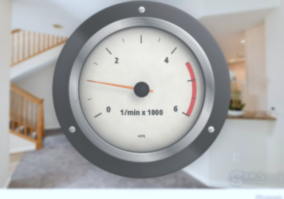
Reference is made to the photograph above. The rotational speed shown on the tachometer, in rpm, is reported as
1000 rpm
